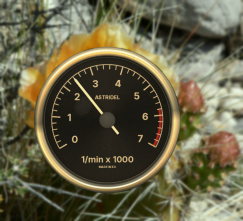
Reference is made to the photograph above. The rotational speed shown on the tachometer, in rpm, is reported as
2400 rpm
